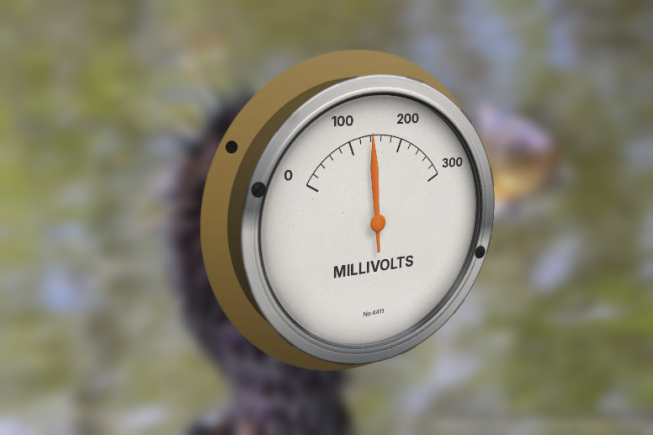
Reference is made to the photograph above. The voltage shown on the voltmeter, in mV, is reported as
140 mV
